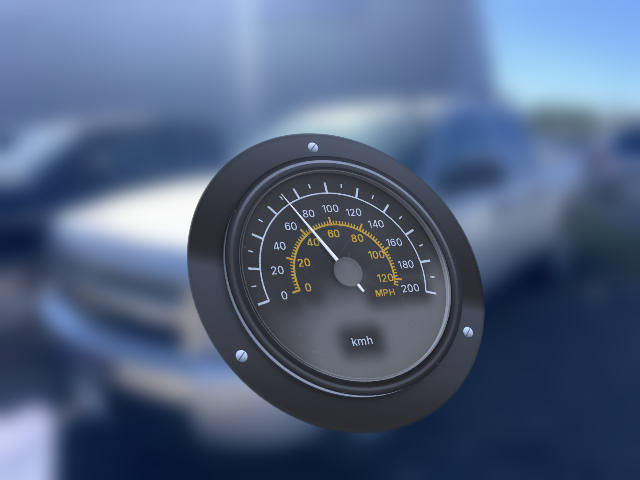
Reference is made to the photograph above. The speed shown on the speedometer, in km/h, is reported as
70 km/h
